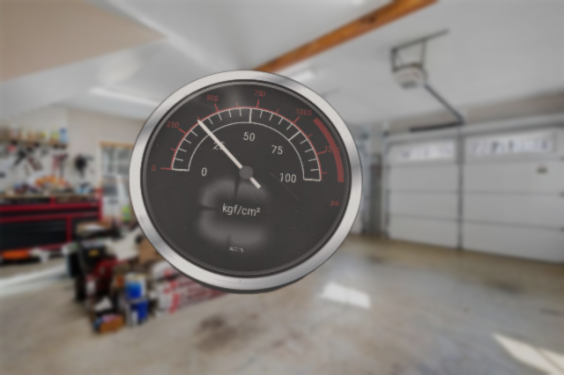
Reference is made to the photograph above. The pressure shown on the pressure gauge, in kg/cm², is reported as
25 kg/cm²
